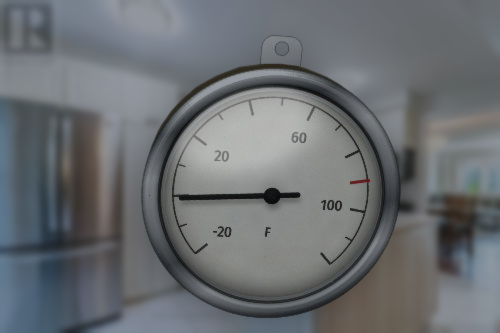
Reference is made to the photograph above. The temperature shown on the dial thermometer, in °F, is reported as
0 °F
